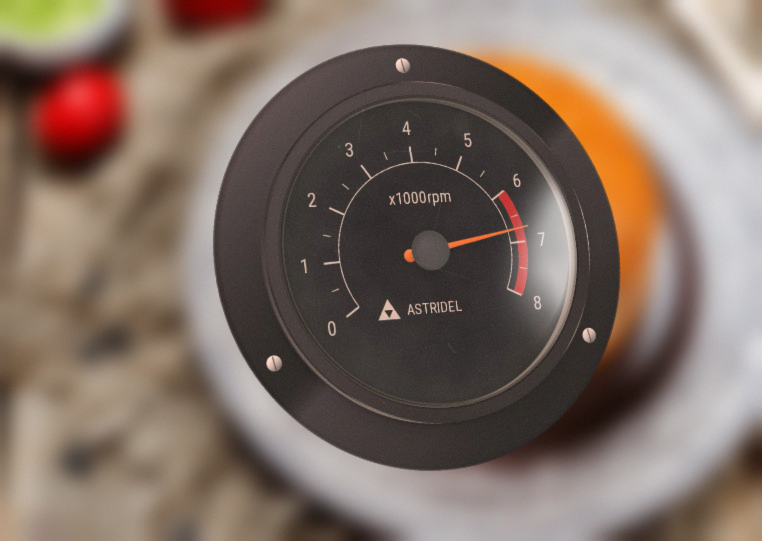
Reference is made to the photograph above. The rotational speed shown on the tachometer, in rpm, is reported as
6750 rpm
